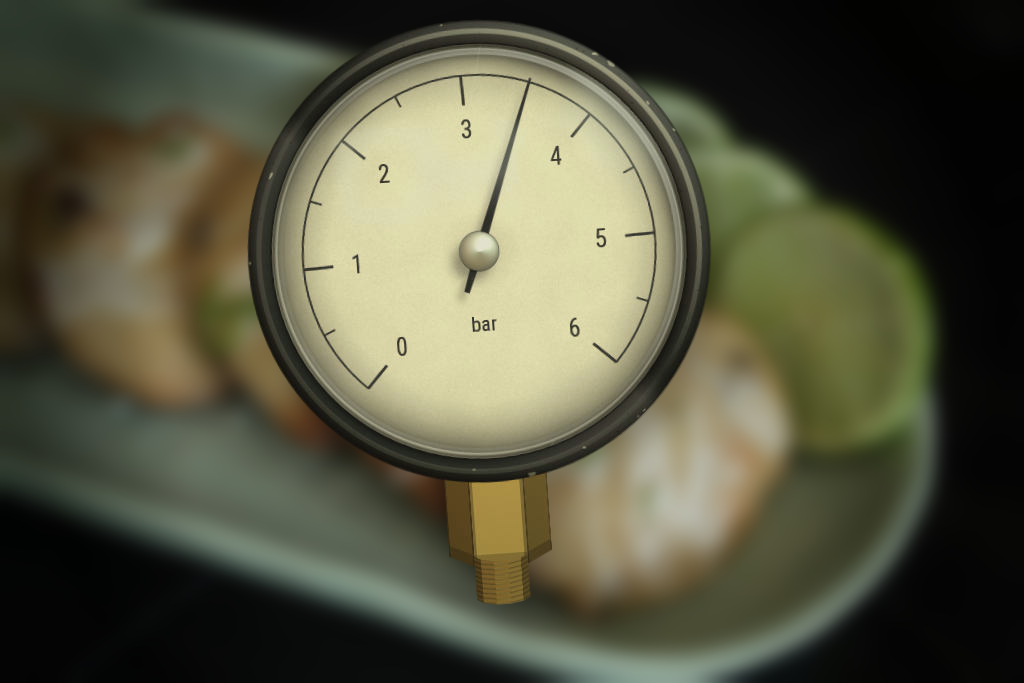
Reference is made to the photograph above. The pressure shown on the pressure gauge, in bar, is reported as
3.5 bar
